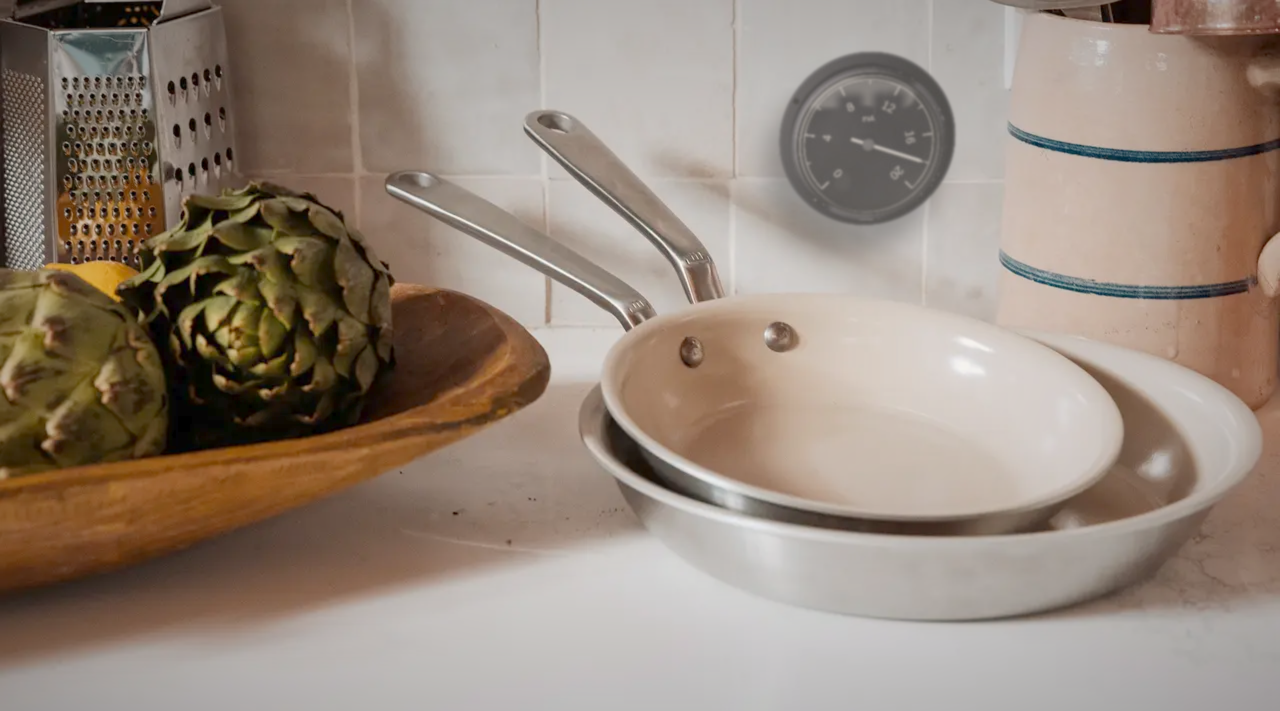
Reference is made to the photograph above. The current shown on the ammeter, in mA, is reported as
18 mA
